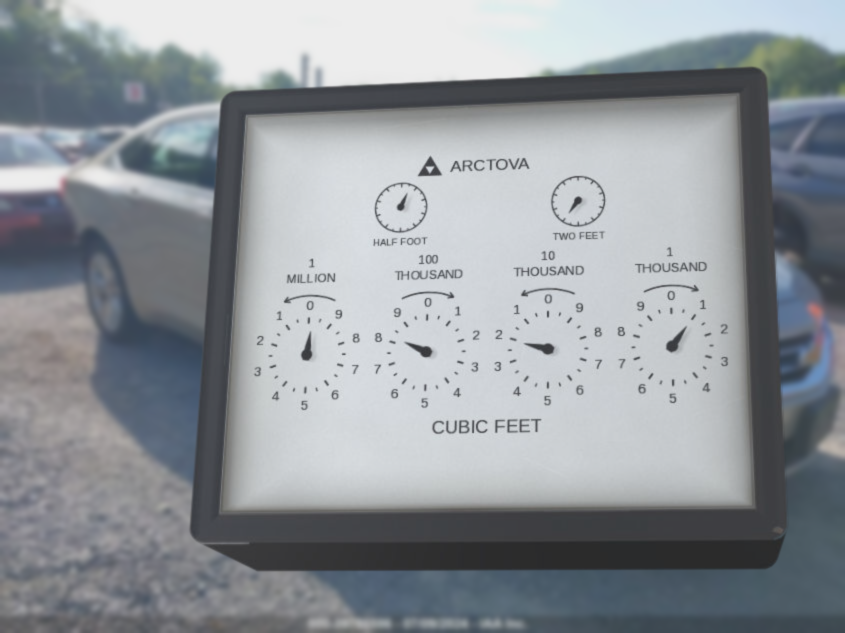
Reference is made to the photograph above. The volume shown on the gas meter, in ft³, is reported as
982100 ft³
